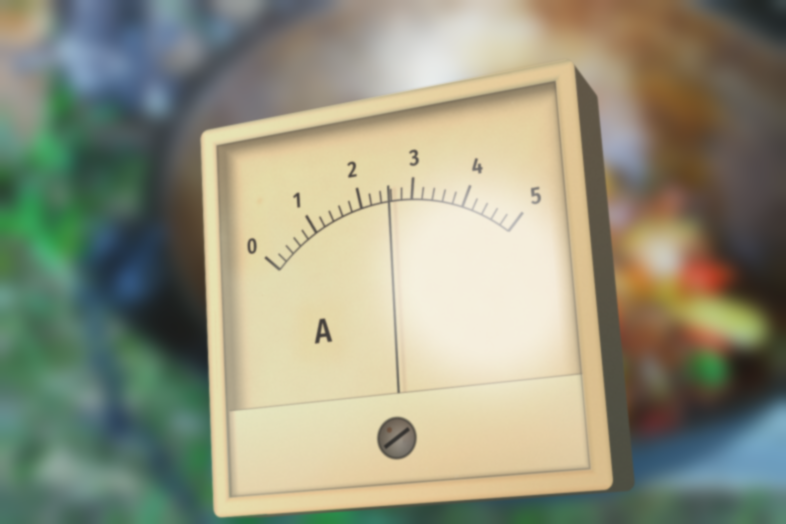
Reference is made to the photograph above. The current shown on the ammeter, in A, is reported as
2.6 A
